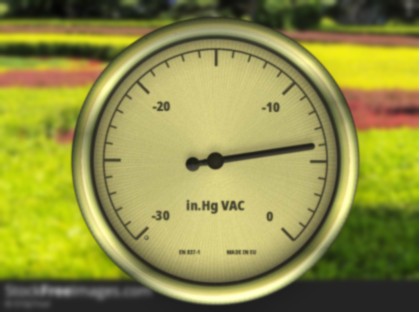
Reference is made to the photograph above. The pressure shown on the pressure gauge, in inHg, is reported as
-6 inHg
